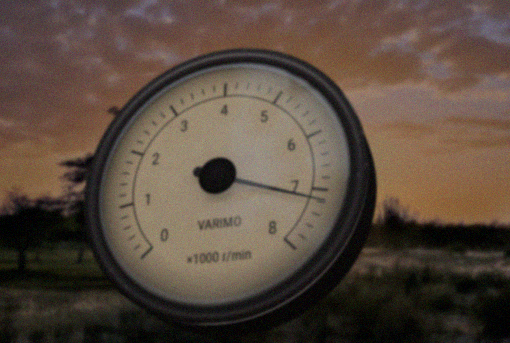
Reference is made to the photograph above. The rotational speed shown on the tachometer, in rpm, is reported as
7200 rpm
